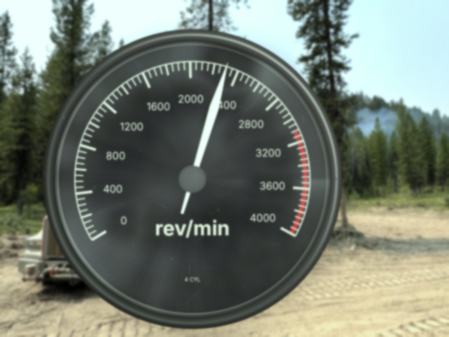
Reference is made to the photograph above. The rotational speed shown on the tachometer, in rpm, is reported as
2300 rpm
